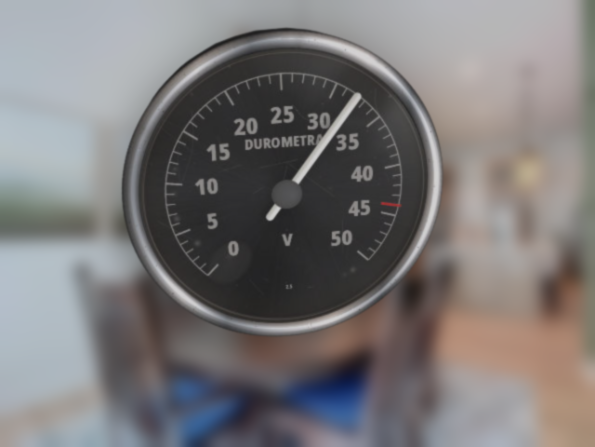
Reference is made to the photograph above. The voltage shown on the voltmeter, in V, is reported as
32 V
